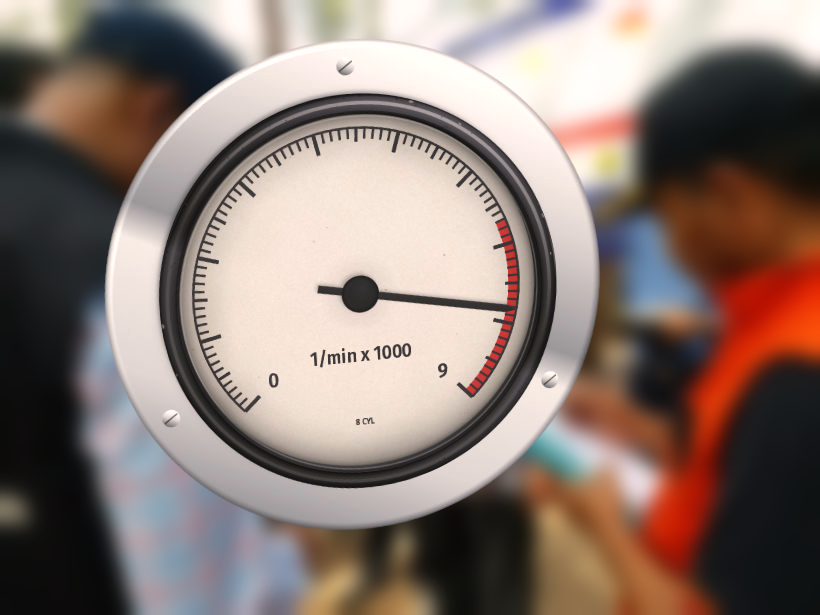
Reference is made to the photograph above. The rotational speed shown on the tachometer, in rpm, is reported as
7800 rpm
